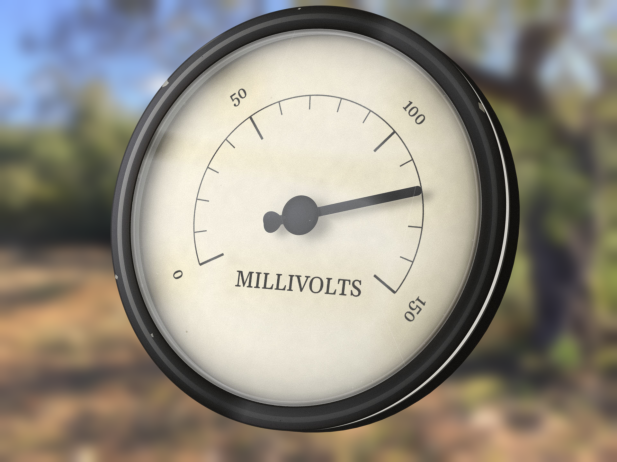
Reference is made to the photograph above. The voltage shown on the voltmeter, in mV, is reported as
120 mV
